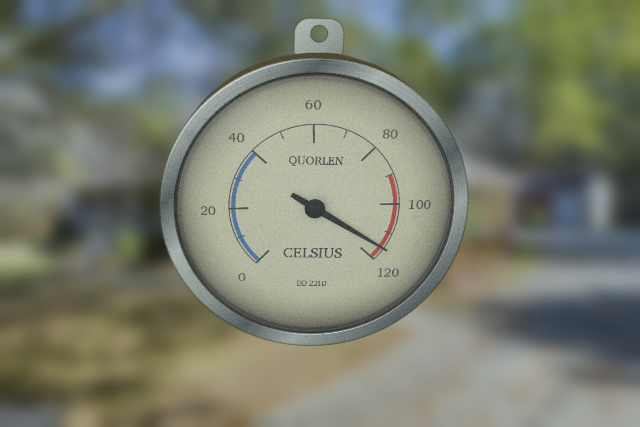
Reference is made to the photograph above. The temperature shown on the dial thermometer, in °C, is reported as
115 °C
